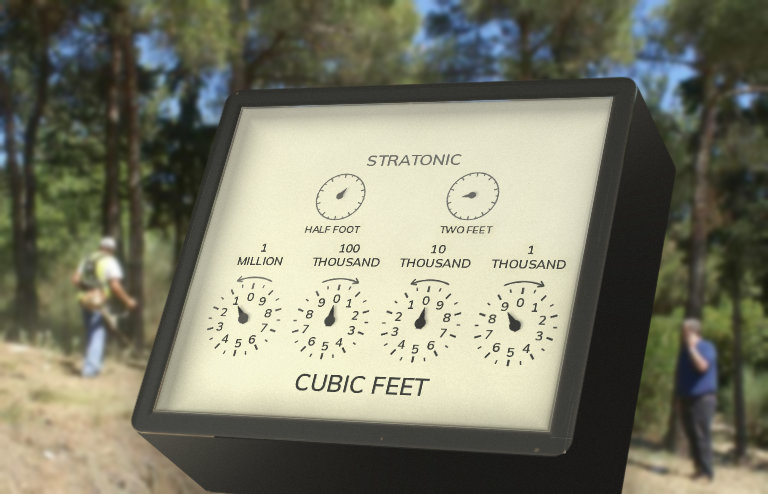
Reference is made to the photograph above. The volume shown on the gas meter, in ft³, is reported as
99900 ft³
